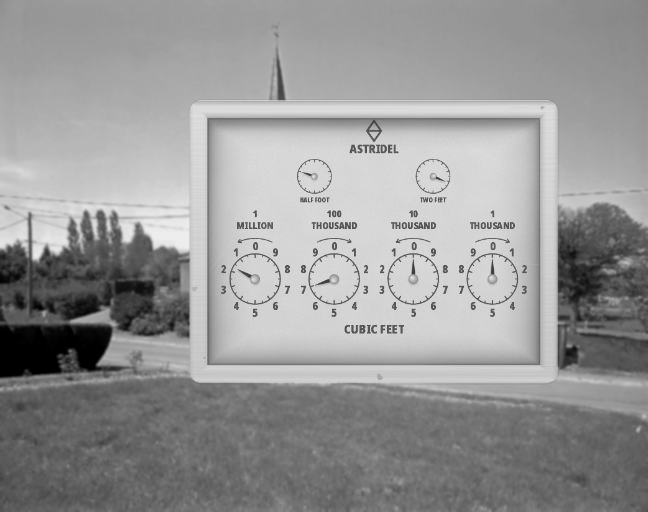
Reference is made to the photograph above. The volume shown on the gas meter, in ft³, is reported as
170000 ft³
